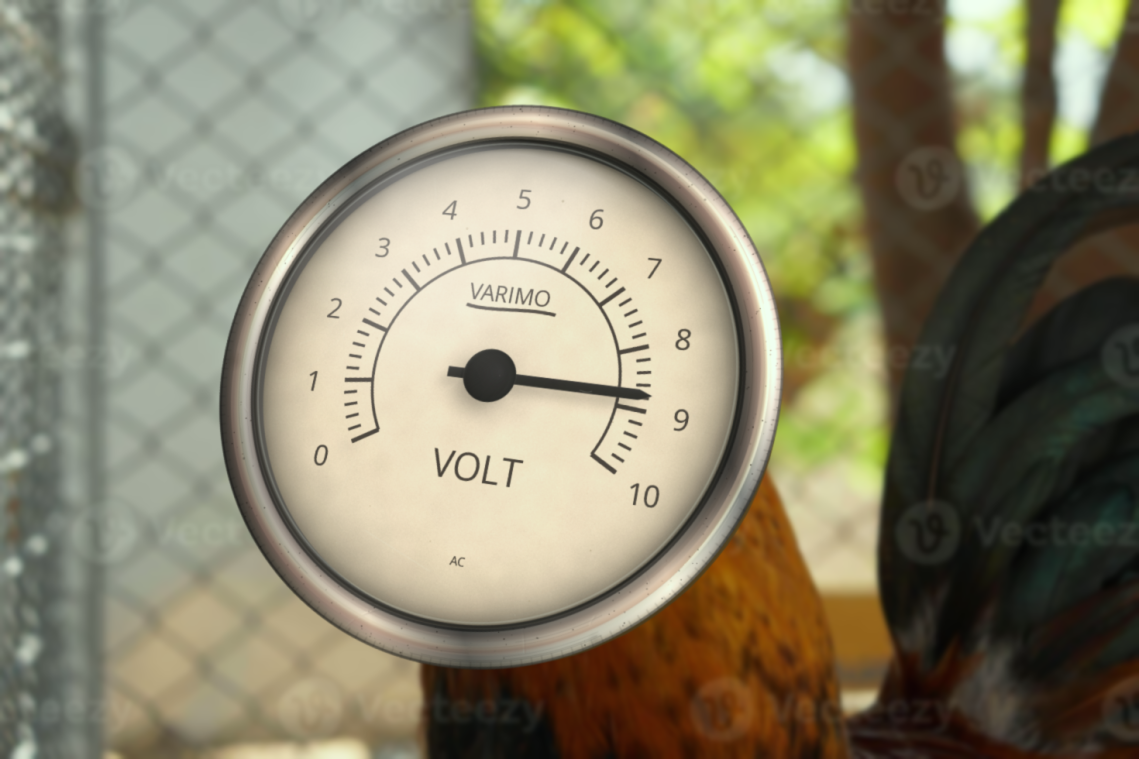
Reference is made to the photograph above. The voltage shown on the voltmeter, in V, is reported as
8.8 V
